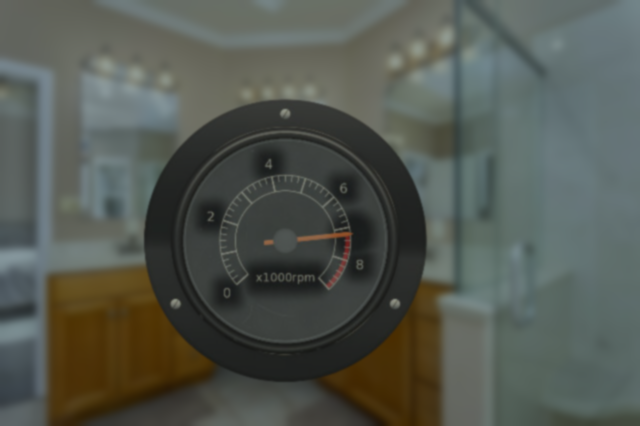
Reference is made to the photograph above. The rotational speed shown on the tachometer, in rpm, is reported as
7200 rpm
